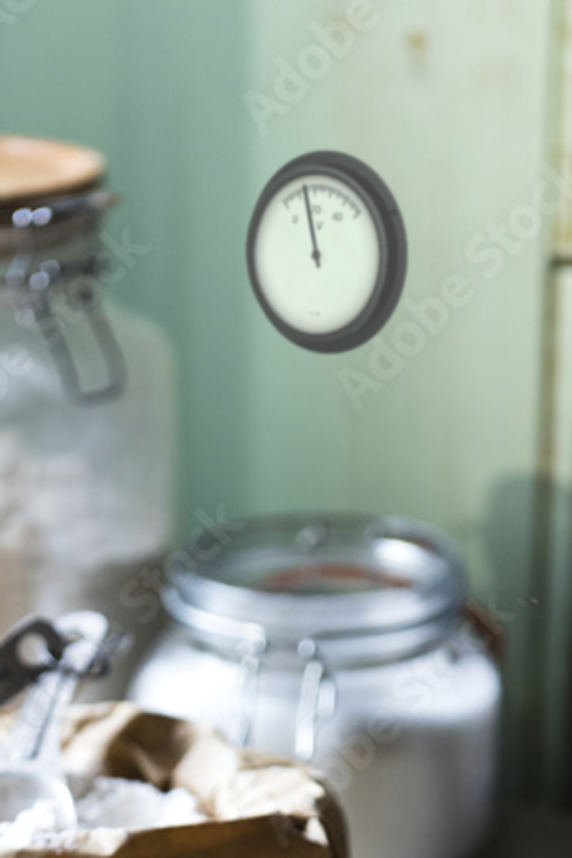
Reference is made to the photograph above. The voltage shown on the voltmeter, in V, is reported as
15 V
